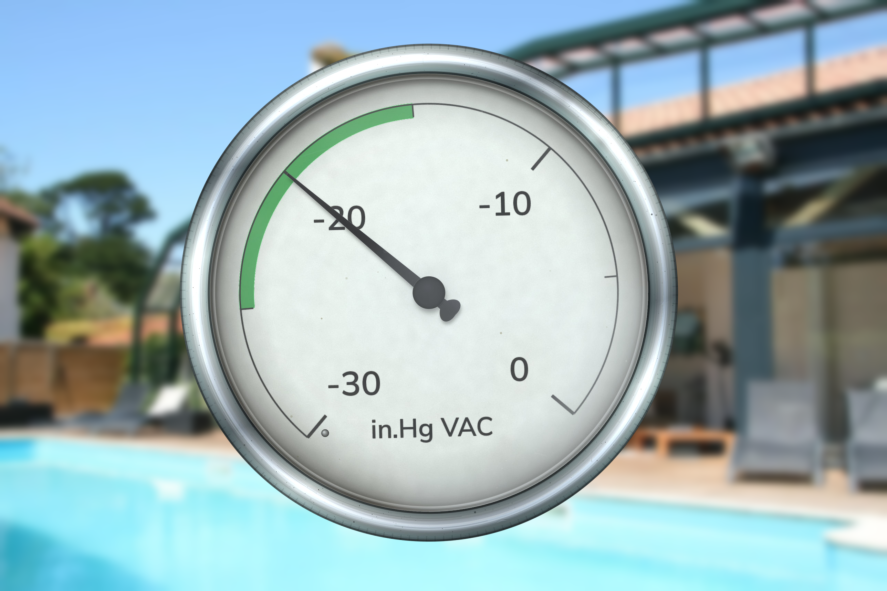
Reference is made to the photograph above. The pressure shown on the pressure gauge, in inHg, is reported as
-20 inHg
